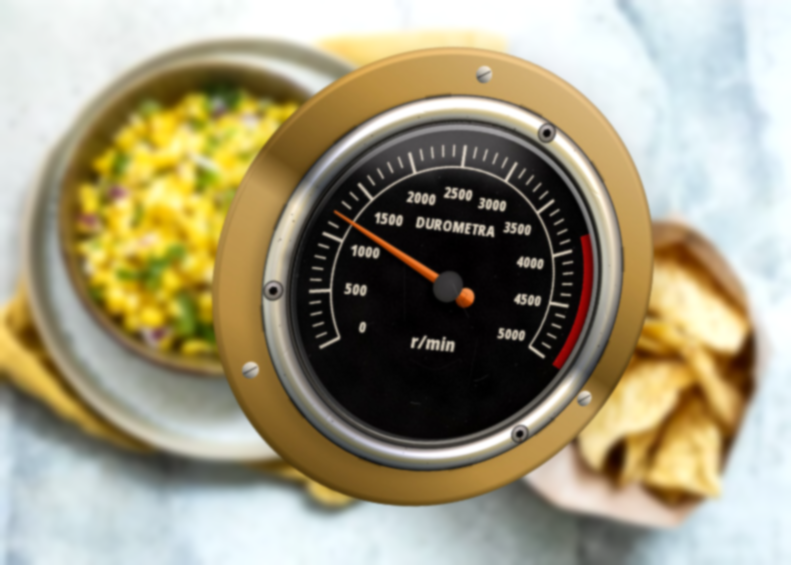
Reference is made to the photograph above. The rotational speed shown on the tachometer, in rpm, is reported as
1200 rpm
